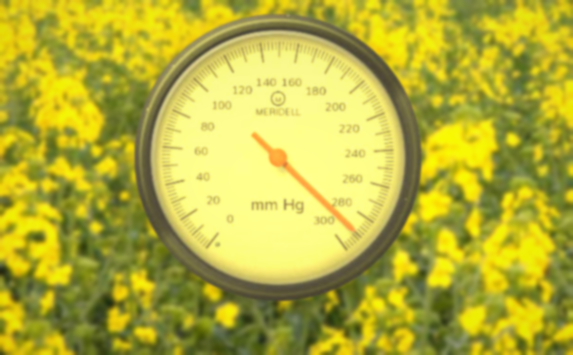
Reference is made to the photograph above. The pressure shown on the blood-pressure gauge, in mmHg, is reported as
290 mmHg
